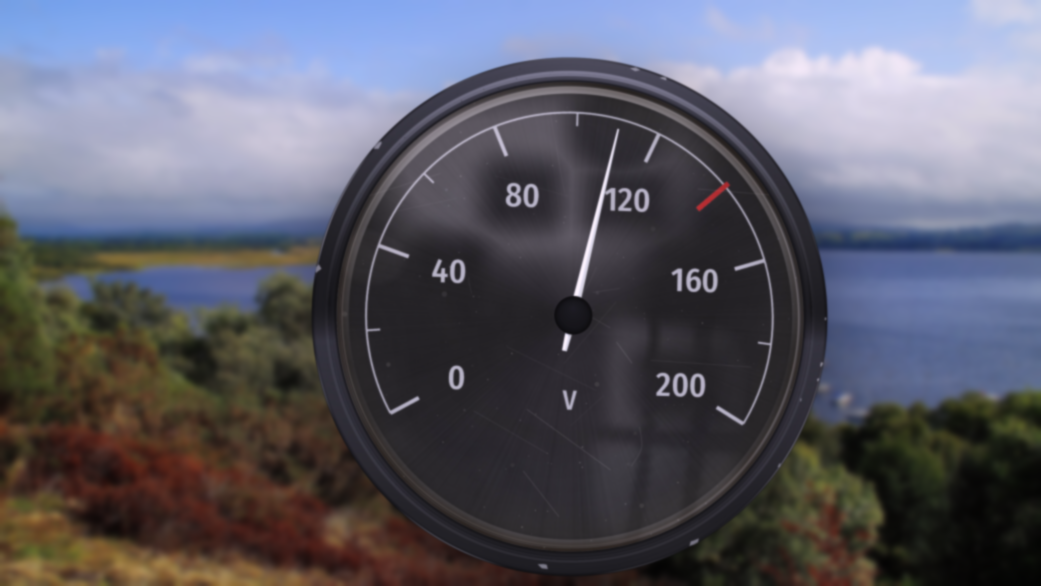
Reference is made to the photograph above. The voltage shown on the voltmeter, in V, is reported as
110 V
